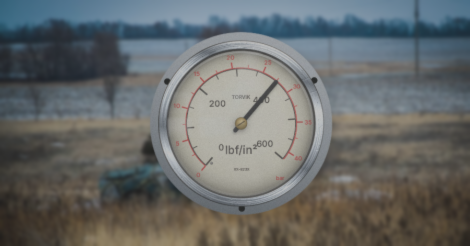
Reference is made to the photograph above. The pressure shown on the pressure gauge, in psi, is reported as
400 psi
